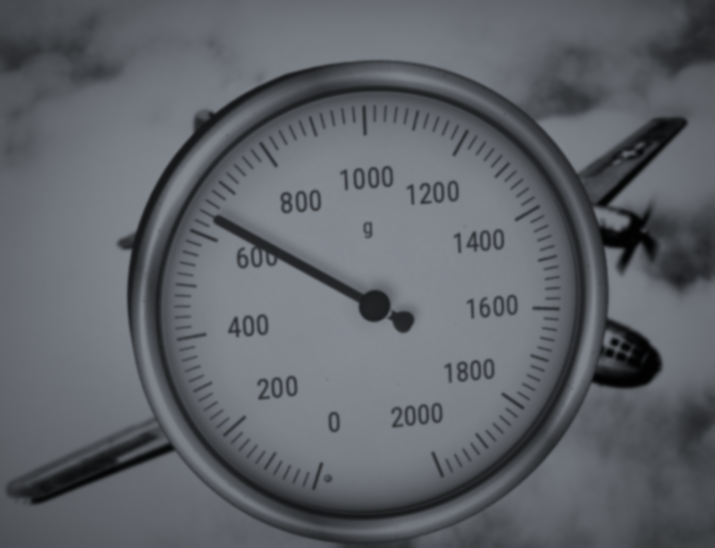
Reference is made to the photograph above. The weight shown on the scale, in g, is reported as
640 g
